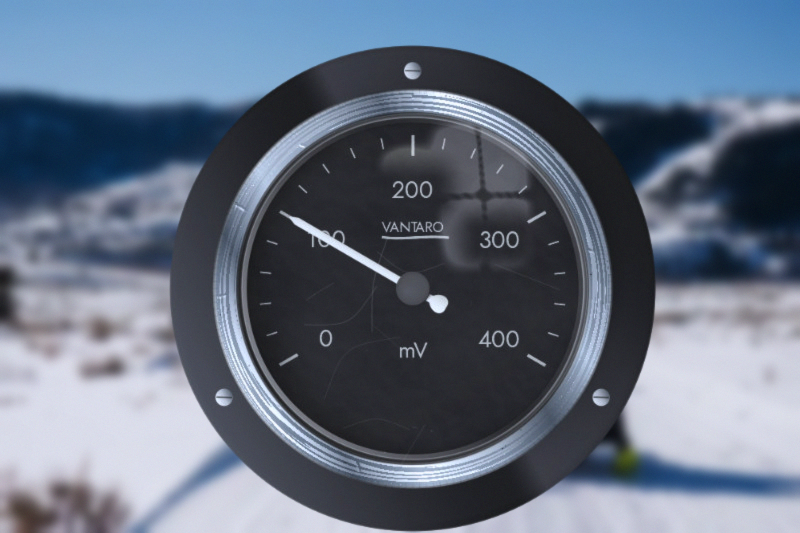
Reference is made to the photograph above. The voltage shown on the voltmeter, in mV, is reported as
100 mV
